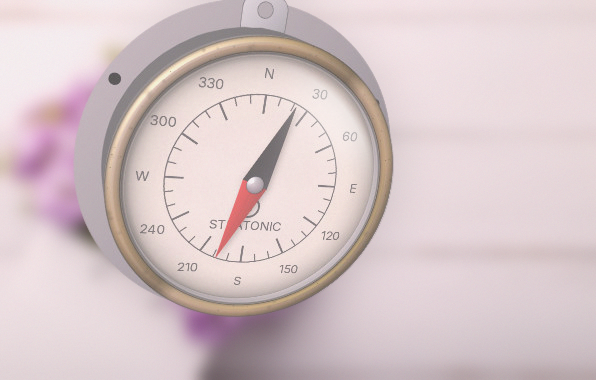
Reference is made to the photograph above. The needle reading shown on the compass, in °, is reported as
200 °
